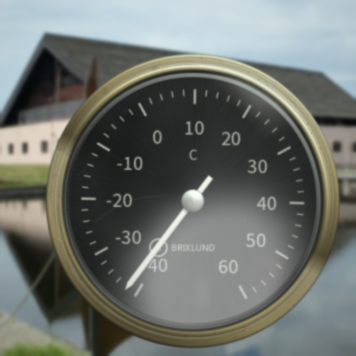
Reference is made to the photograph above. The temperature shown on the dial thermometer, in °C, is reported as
-38 °C
